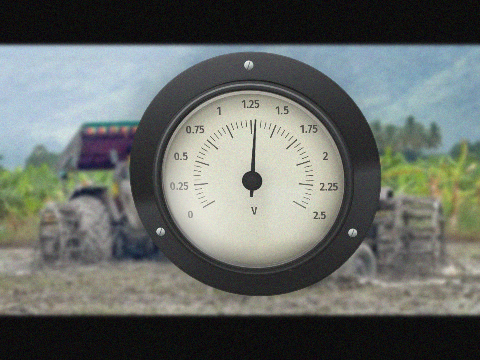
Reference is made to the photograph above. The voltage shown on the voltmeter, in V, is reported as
1.3 V
